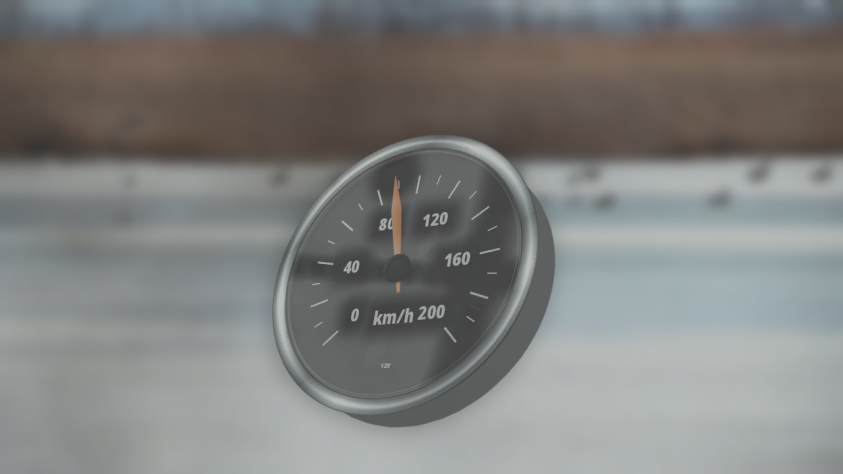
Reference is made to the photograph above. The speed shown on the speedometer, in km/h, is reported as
90 km/h
